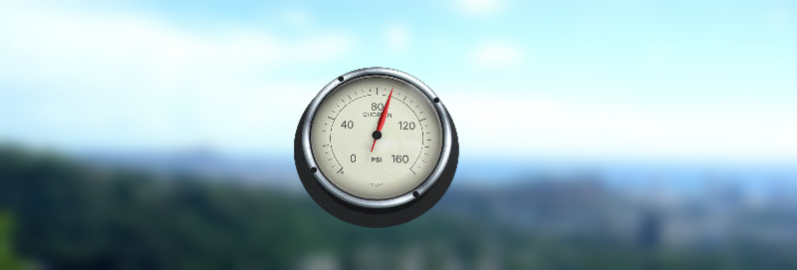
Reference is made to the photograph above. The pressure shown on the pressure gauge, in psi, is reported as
90 psi
